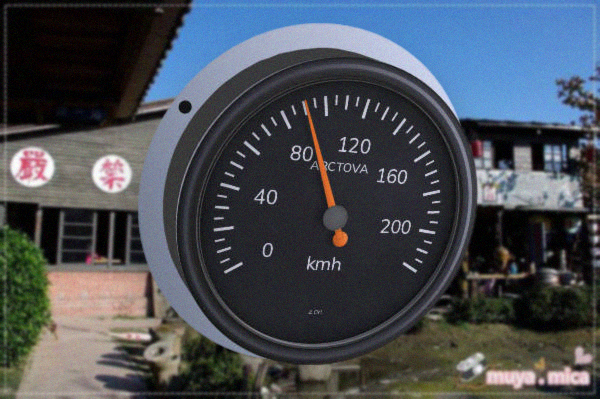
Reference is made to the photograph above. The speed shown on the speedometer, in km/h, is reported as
90 km/h
